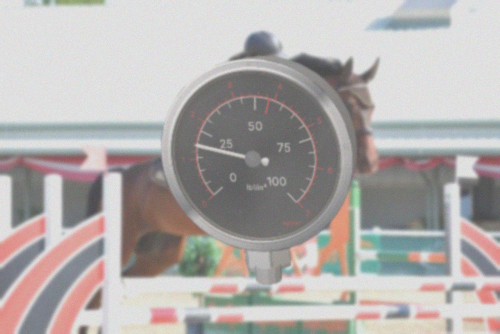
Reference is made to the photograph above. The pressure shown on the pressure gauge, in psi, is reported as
20 psi
